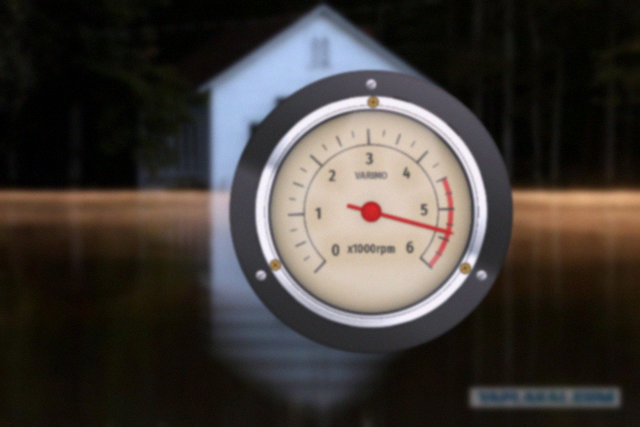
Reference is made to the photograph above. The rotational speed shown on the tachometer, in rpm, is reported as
5375 rpm
